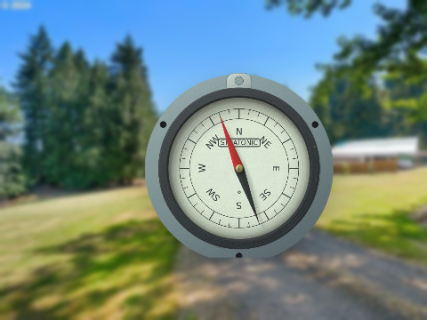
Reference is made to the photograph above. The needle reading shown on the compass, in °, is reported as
340 °
